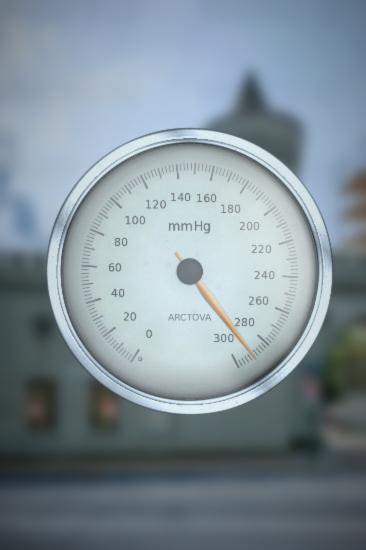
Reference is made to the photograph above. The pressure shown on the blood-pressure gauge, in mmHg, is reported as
290 mmHg
